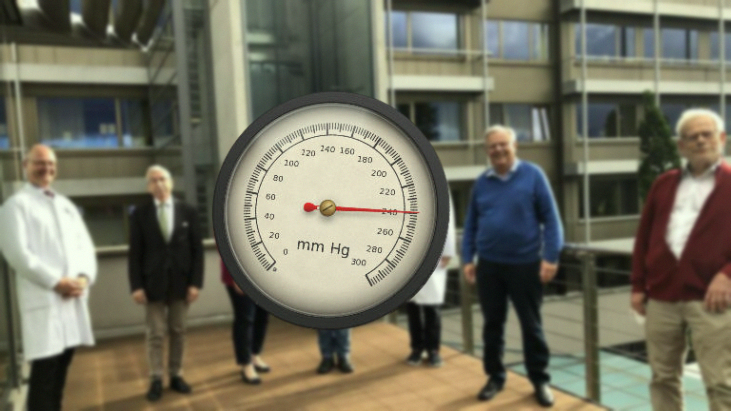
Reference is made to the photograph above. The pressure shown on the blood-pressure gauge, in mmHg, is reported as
240 mmHg
